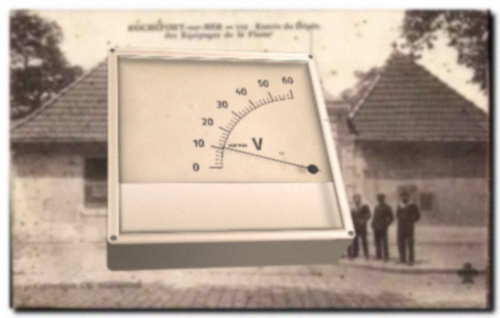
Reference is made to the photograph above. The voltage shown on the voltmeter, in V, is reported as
10 V
